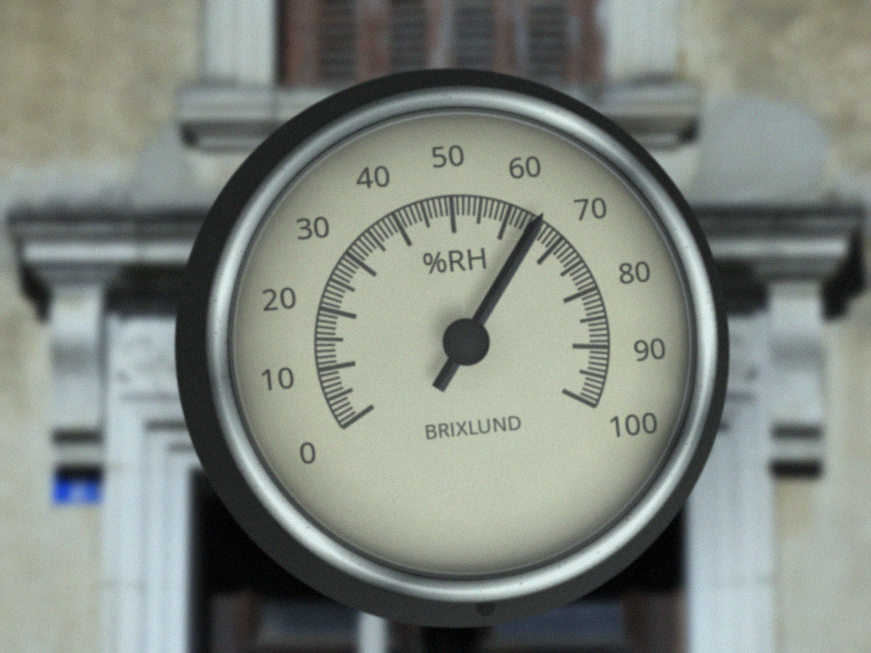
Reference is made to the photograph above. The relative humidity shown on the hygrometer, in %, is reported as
65 %
